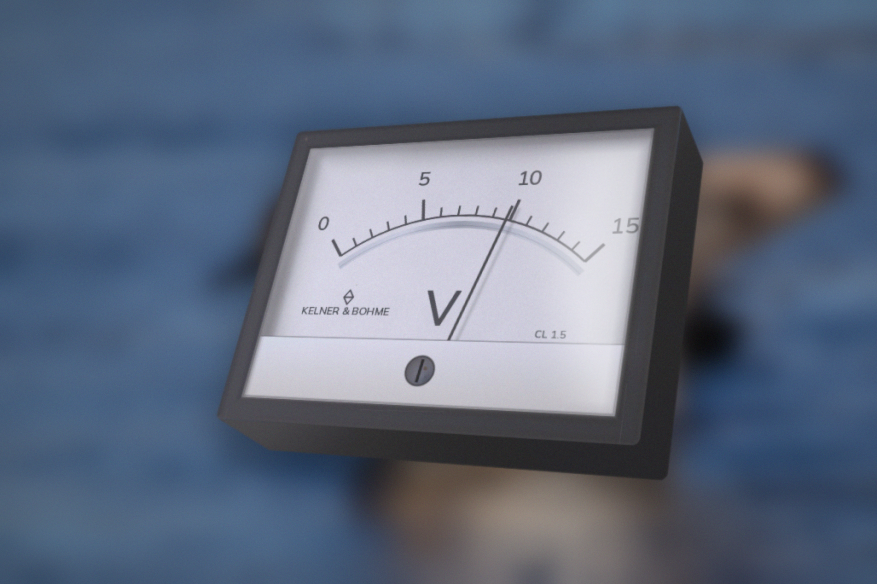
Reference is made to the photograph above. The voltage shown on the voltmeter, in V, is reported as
10 V
